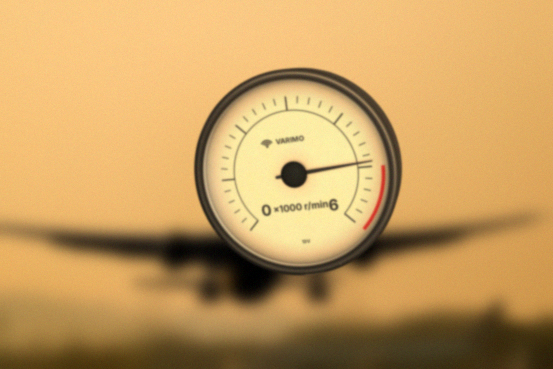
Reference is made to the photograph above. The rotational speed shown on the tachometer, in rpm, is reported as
4900 rpm
